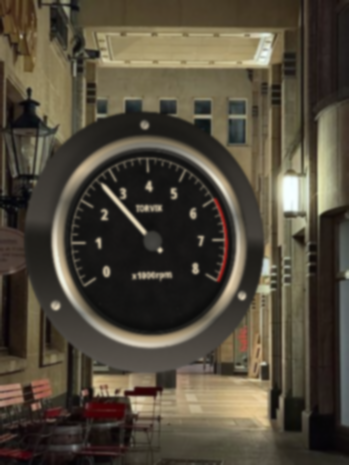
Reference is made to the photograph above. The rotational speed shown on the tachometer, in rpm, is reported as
2600 rpm
